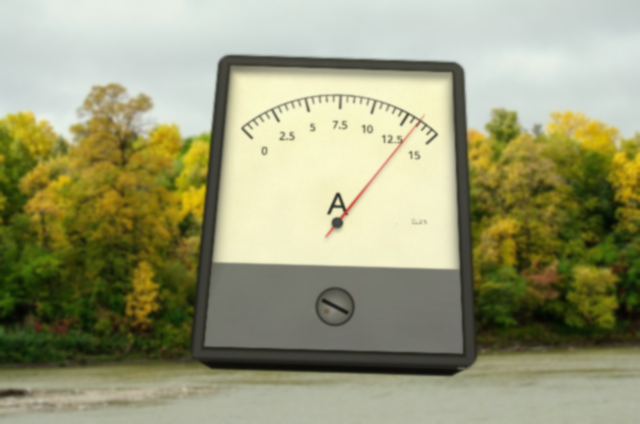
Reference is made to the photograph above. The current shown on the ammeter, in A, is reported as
13.5 A
